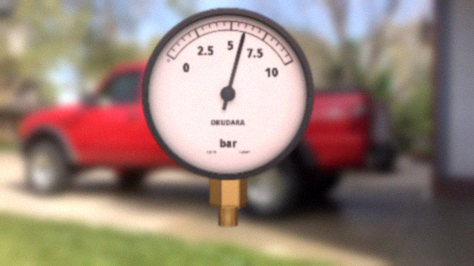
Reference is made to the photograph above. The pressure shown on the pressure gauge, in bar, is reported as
6 bar
